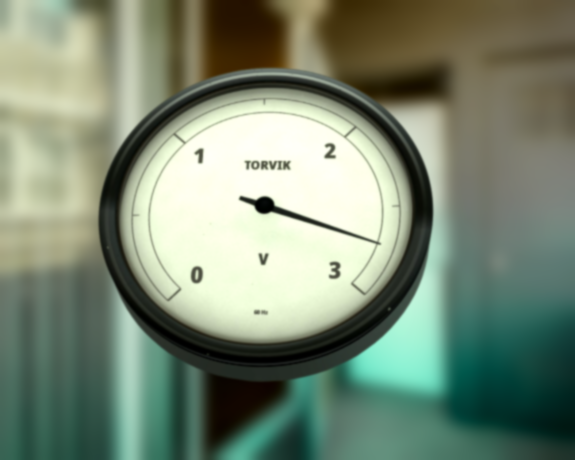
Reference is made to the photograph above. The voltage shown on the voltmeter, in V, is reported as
2.75 V
